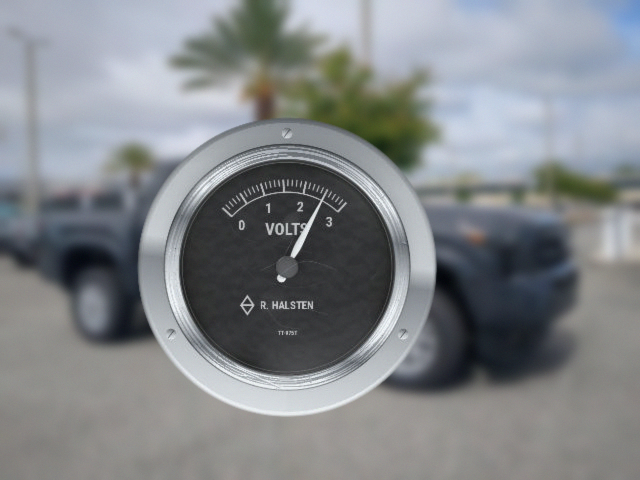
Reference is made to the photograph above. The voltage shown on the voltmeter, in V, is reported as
2.5 V
